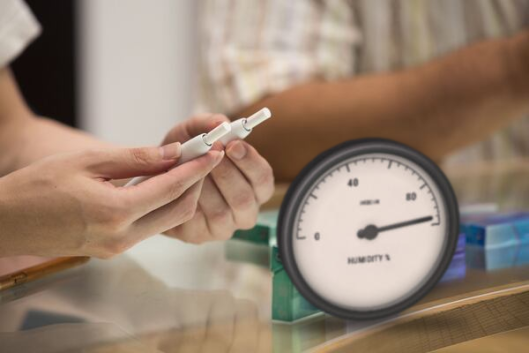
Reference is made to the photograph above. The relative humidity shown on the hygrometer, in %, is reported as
96 %
